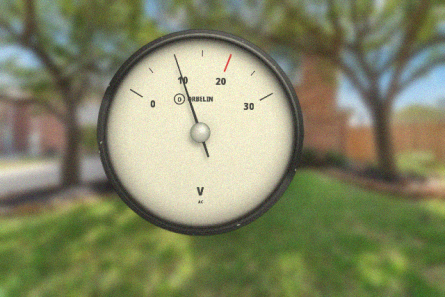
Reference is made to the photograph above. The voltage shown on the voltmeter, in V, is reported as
10 V
